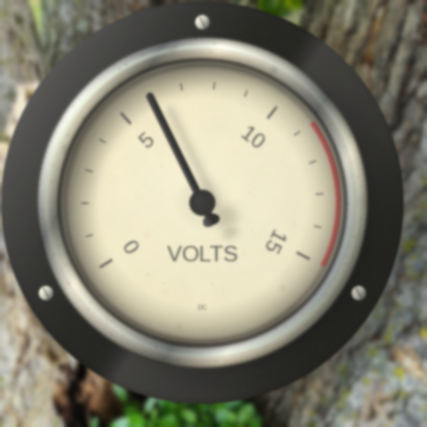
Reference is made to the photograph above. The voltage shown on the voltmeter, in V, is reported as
6 V
